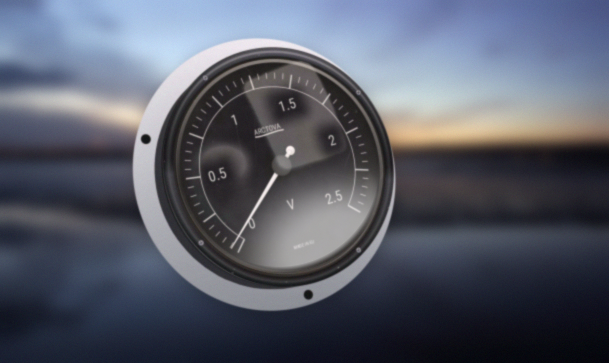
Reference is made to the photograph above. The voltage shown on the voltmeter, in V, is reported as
0.05 V
